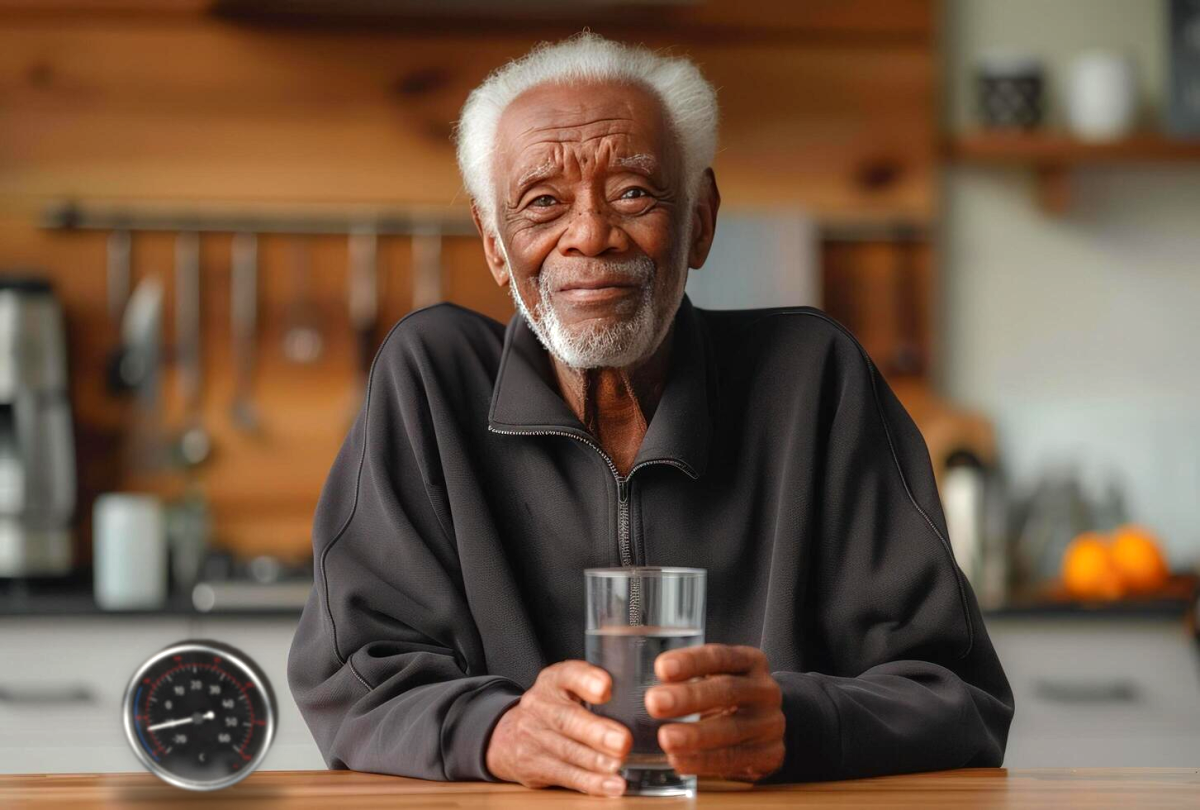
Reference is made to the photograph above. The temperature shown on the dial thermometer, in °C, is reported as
-10 °C
